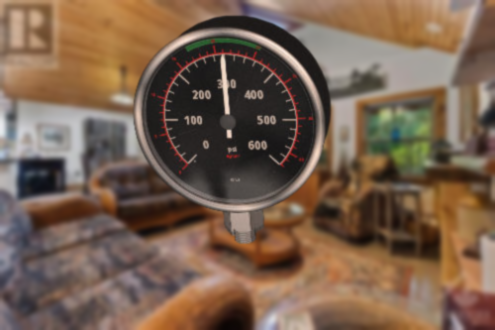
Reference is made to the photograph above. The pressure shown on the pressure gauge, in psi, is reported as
300 psi
